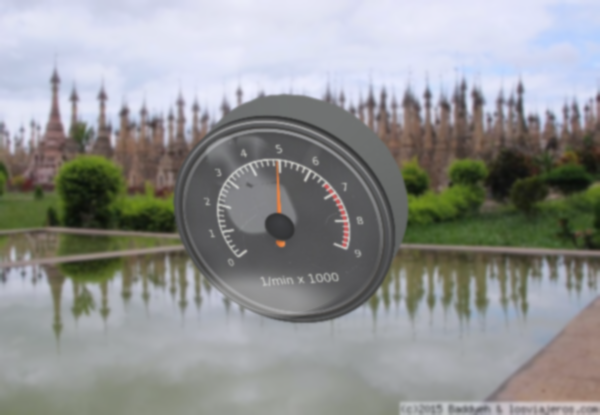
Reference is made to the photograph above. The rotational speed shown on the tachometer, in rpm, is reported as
5000 rpm
